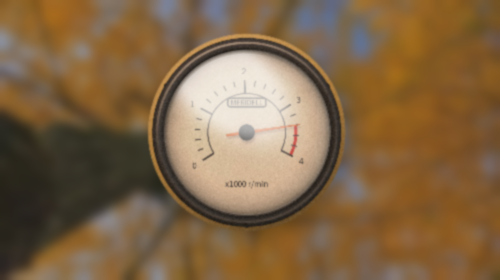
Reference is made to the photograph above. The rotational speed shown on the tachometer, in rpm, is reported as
3400 rpm
